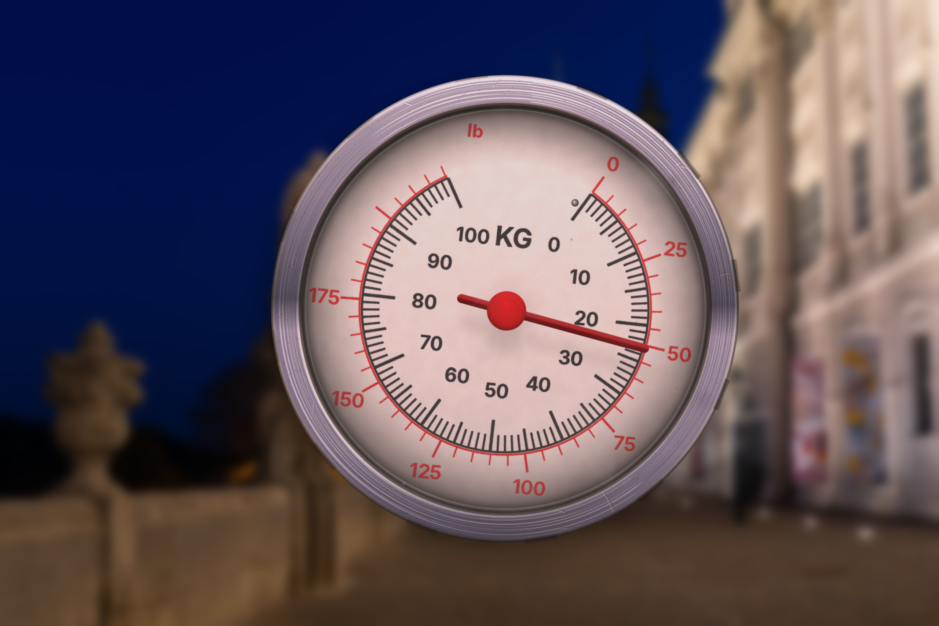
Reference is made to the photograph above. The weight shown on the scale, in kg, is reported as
23 kg
